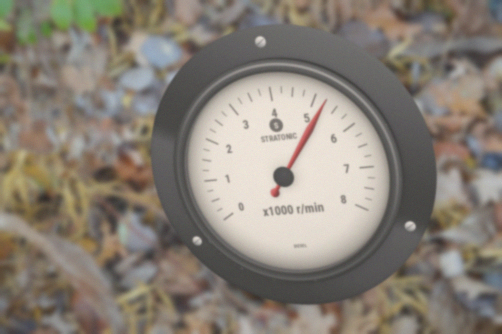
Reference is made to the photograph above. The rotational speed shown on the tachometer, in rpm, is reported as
5250 rpm
